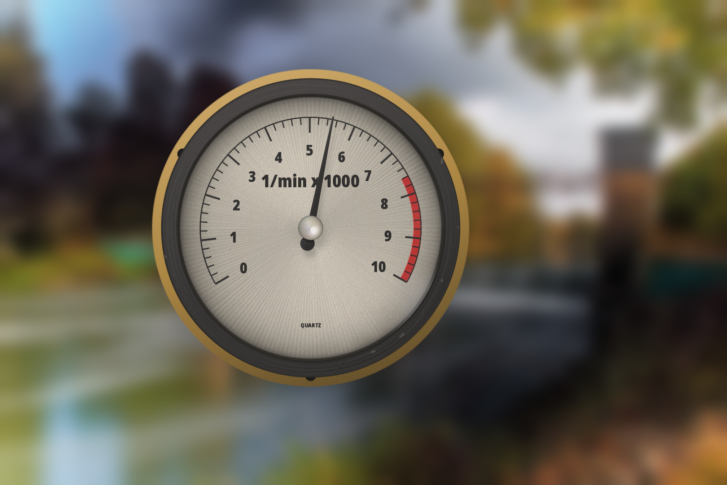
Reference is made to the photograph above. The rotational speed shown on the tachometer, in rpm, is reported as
5500 rpm
